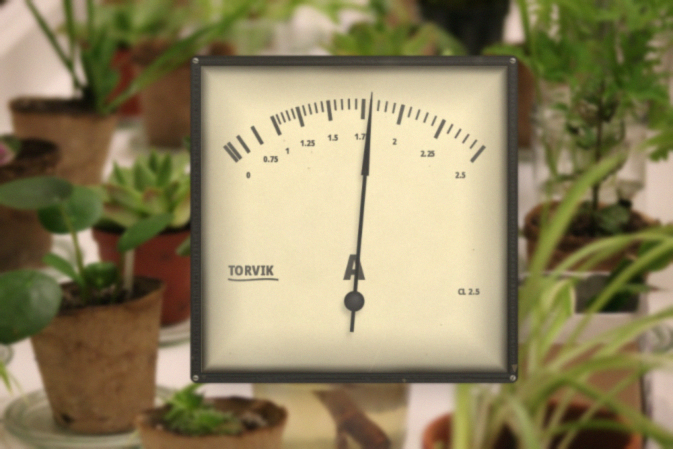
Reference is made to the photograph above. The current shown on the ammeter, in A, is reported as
1.8 A
